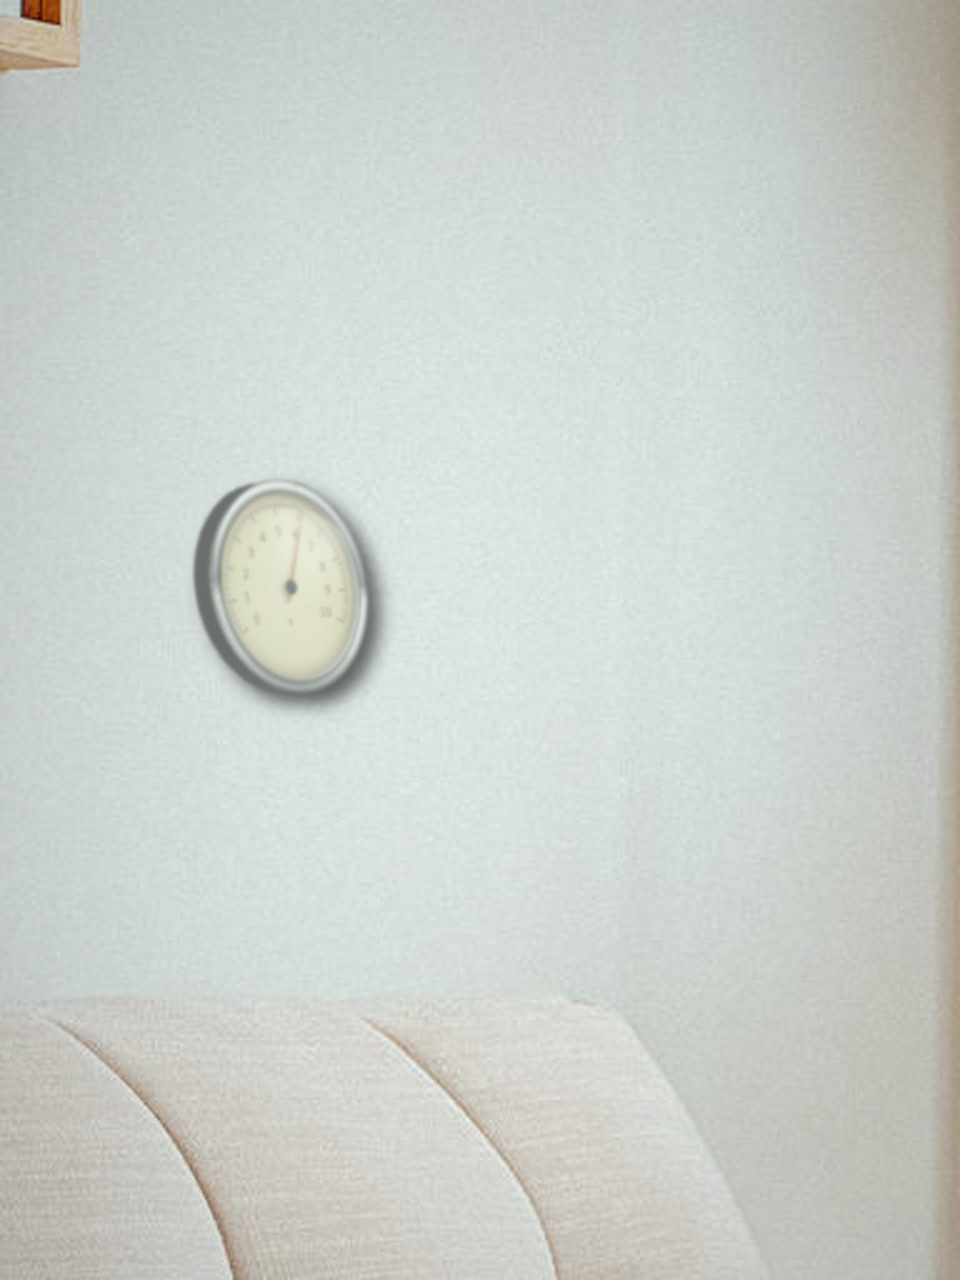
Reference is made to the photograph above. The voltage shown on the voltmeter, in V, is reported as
6 V
